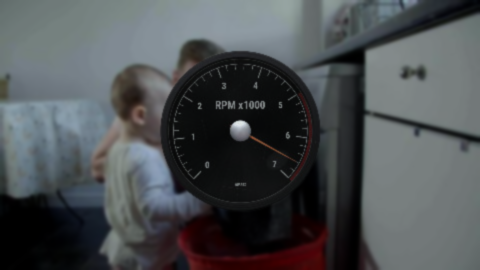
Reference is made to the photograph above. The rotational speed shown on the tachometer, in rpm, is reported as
6600 rpm
